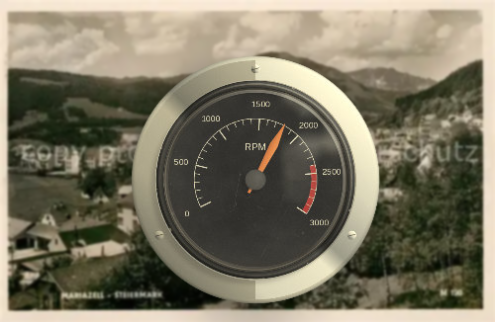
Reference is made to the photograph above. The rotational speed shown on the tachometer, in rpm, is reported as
1800 rpm
